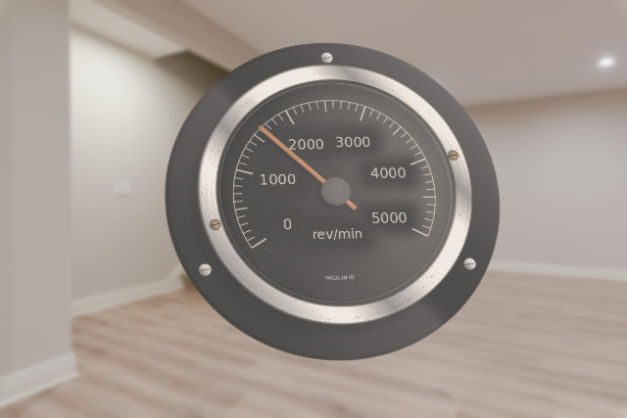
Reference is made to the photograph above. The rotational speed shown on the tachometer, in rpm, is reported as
1600 rpm
